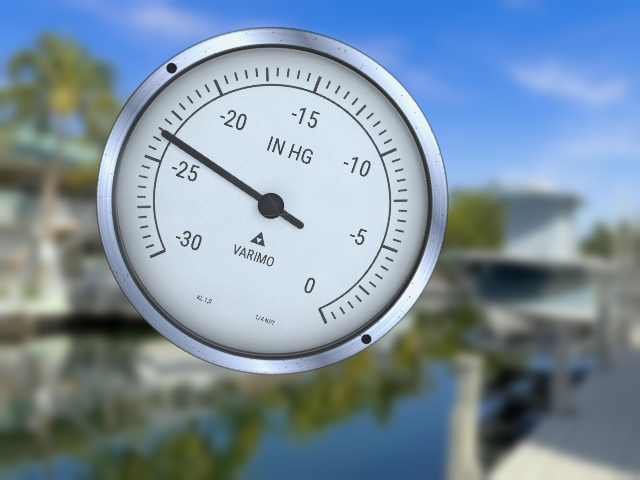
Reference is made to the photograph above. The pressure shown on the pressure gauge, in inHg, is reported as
-23.5 inHg
